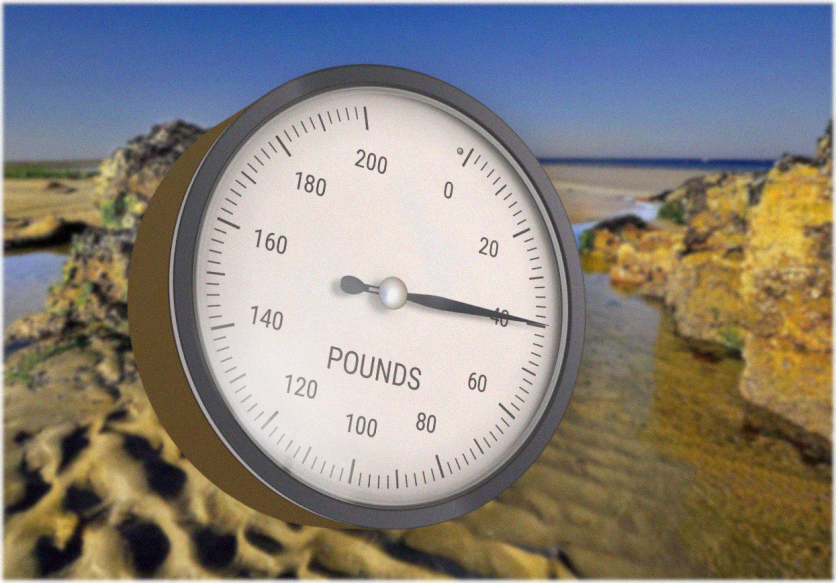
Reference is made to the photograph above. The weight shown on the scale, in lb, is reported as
40 lb
